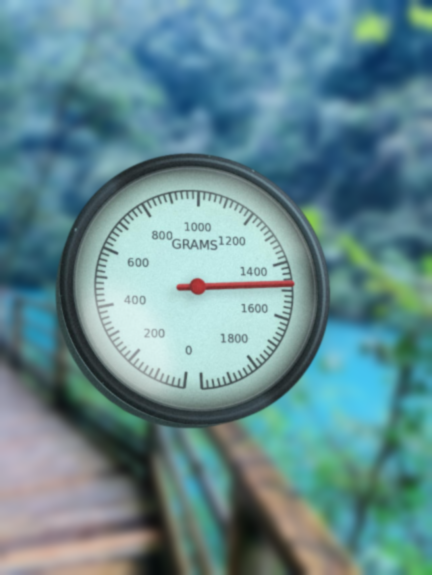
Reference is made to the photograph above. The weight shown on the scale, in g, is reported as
1480 g
